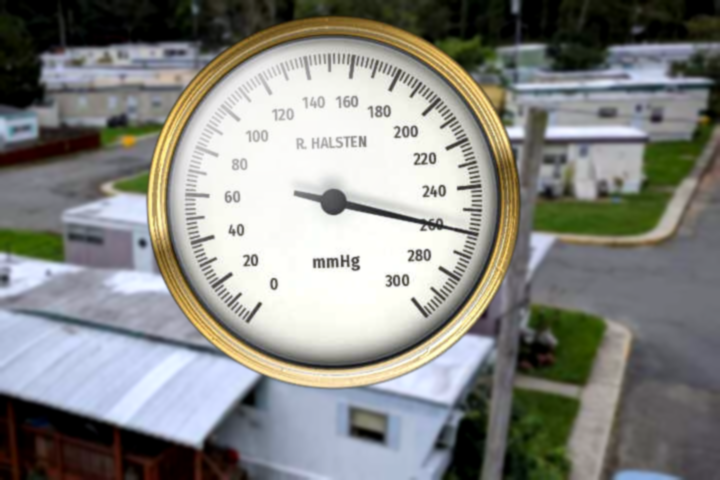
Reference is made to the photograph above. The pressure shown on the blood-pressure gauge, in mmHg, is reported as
260 mmHg
